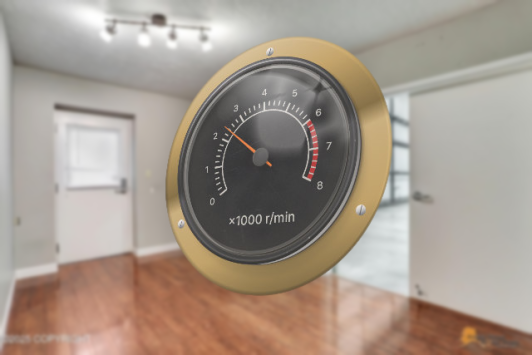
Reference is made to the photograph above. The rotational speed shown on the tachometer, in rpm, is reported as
2400 rpm
